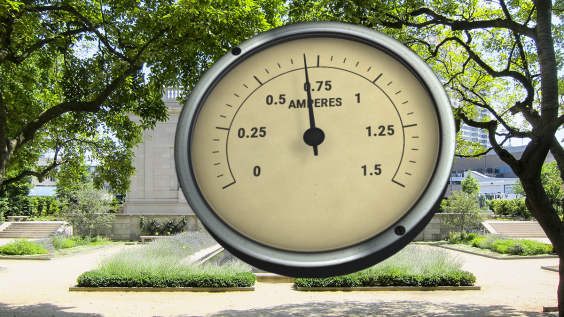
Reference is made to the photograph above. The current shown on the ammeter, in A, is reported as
0.7 A
